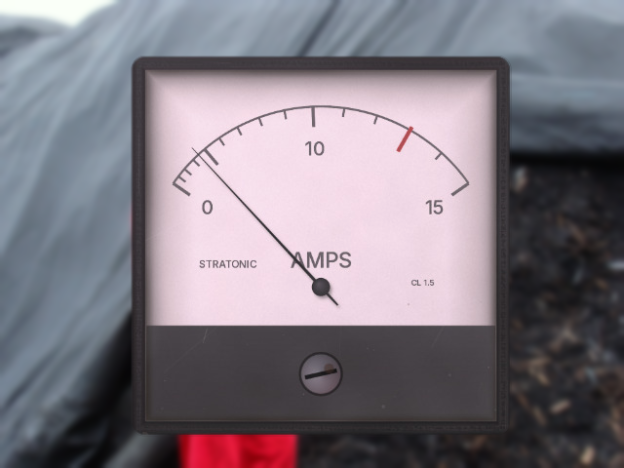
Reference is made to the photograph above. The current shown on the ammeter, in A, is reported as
4.5 A
